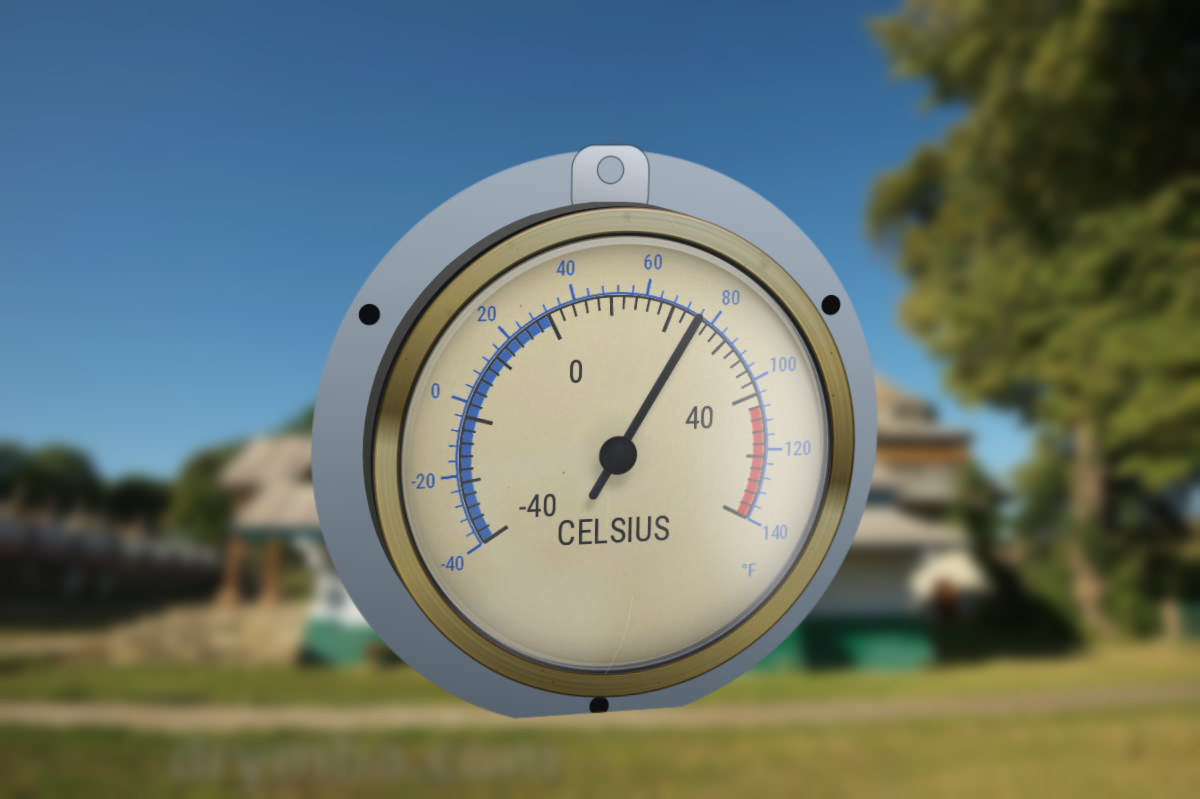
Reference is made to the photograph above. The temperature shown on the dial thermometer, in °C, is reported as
24 °C
